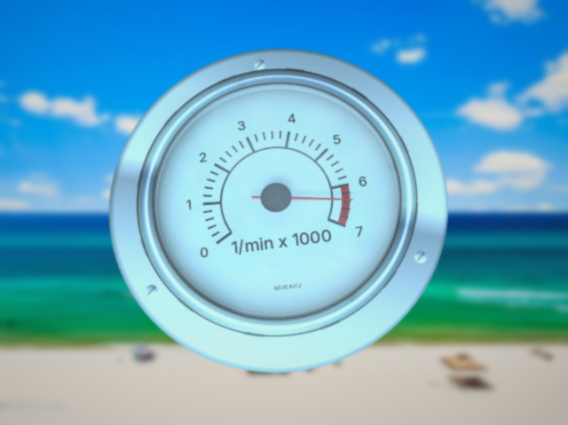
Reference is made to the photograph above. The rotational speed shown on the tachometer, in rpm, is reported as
6400 rpm
